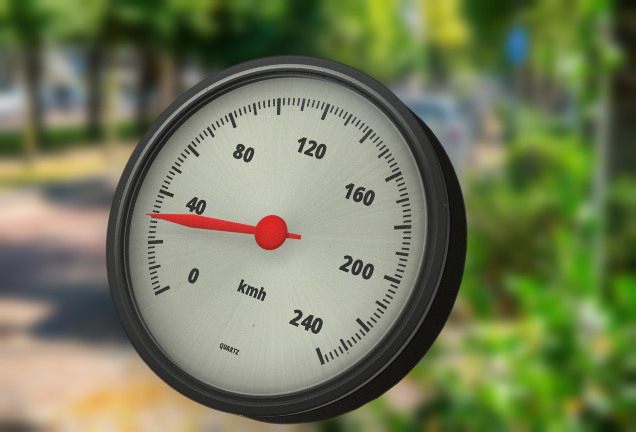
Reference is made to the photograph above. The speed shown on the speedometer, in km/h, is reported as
30 km/h
